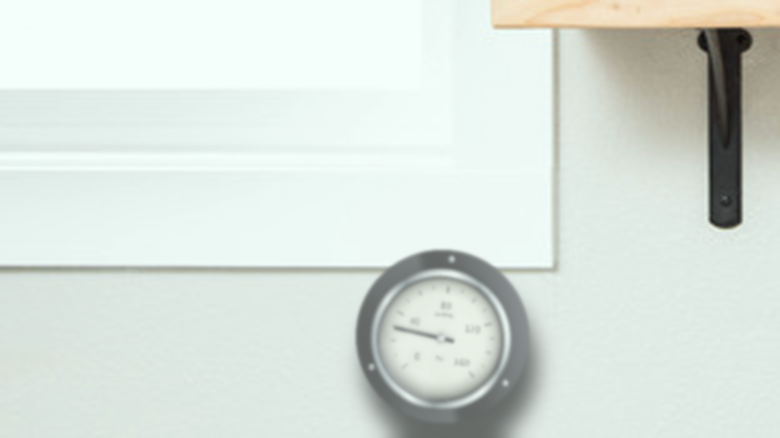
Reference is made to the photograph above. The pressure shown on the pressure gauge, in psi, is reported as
30 psi
